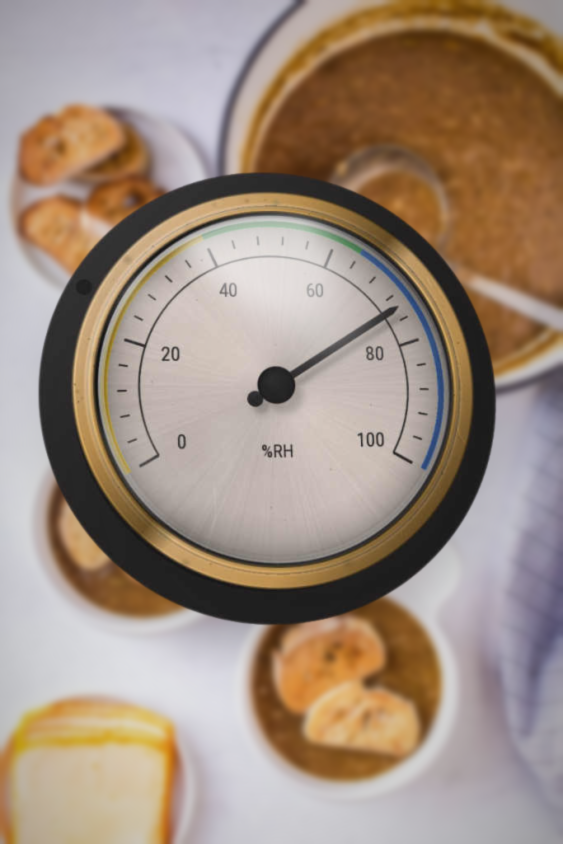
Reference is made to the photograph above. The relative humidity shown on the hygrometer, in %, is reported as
74 %
